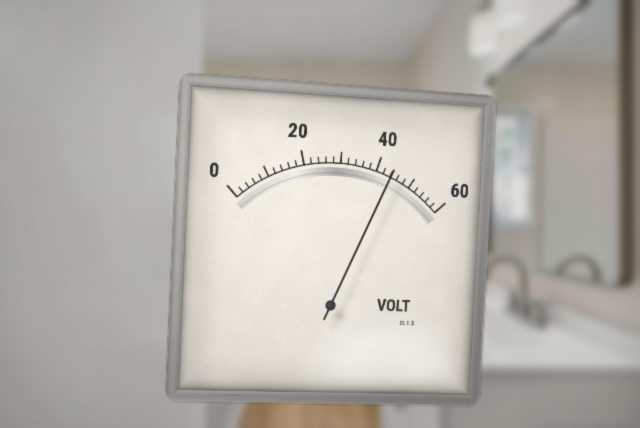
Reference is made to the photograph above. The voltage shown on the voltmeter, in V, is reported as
44 V
